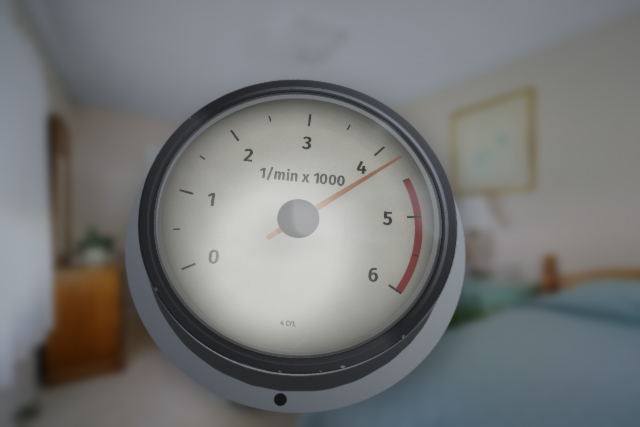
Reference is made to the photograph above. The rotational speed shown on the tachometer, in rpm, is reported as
4250 rpm
